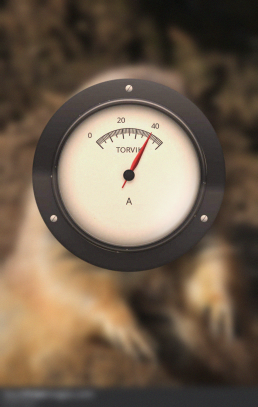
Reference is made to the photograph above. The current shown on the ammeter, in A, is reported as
40 A
